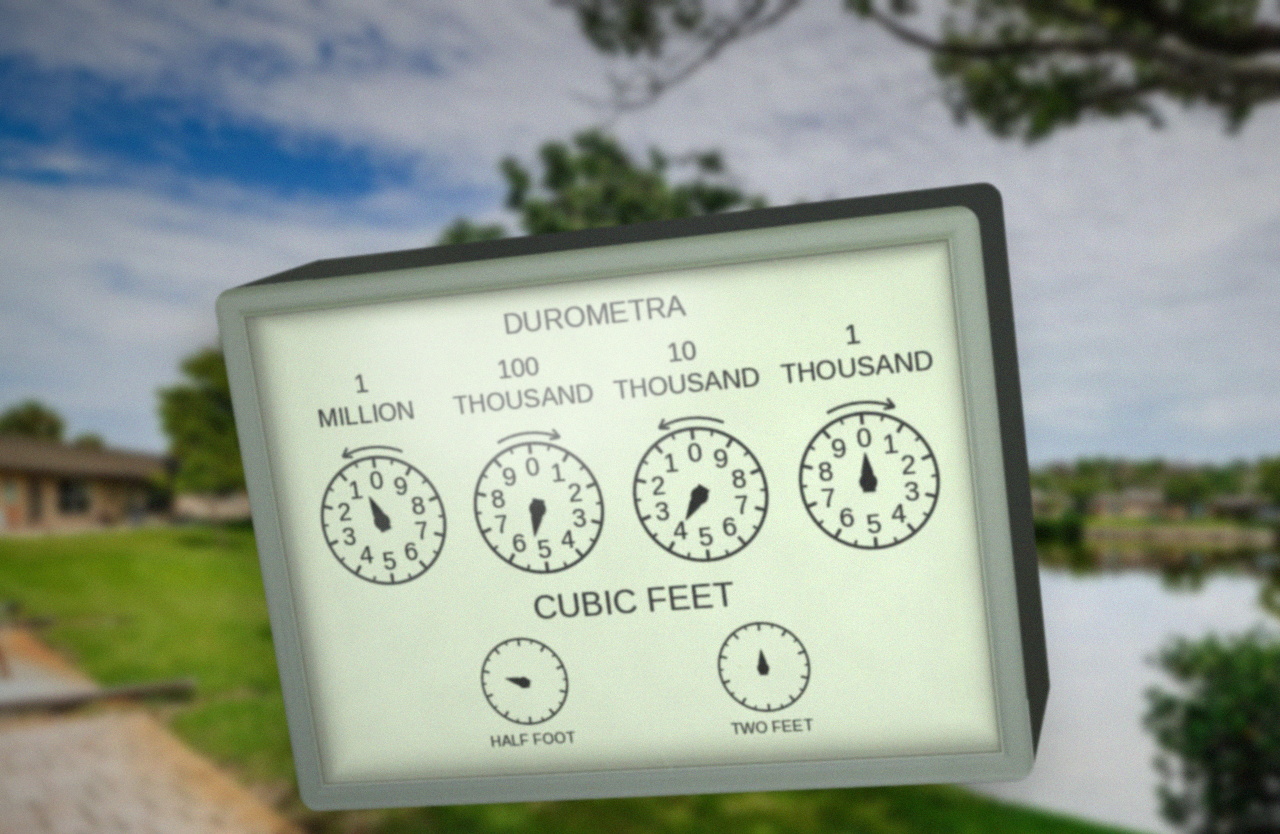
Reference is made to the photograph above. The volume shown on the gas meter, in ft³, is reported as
54000 ft³
